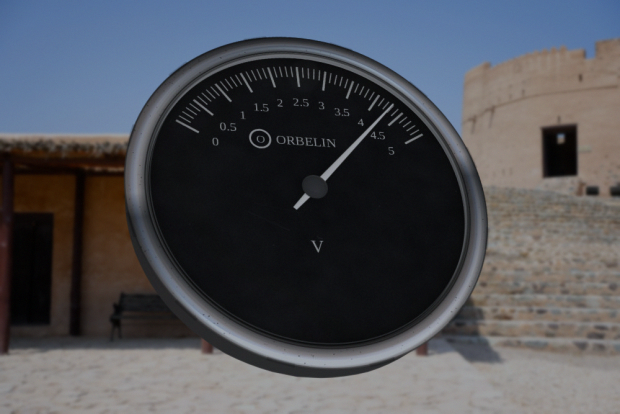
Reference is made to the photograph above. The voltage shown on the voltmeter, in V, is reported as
4.3 V
